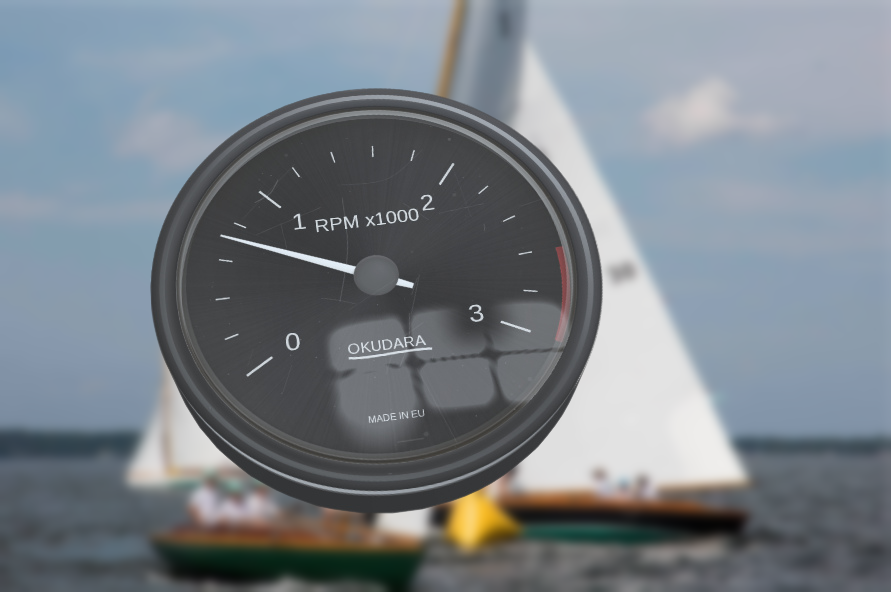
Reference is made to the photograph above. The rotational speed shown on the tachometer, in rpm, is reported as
700 rpm
